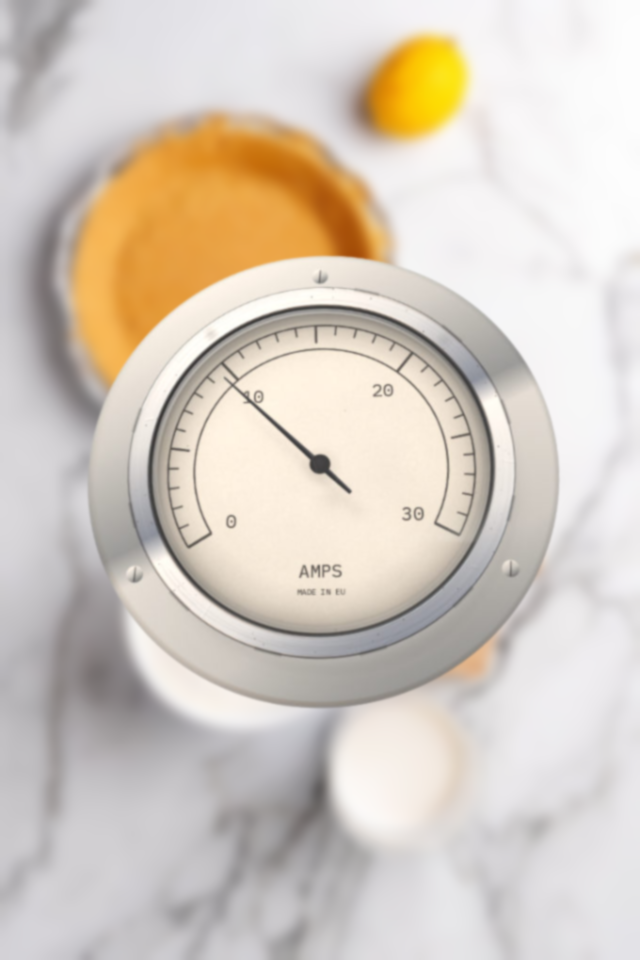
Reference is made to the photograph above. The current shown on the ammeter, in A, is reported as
9.5 A
